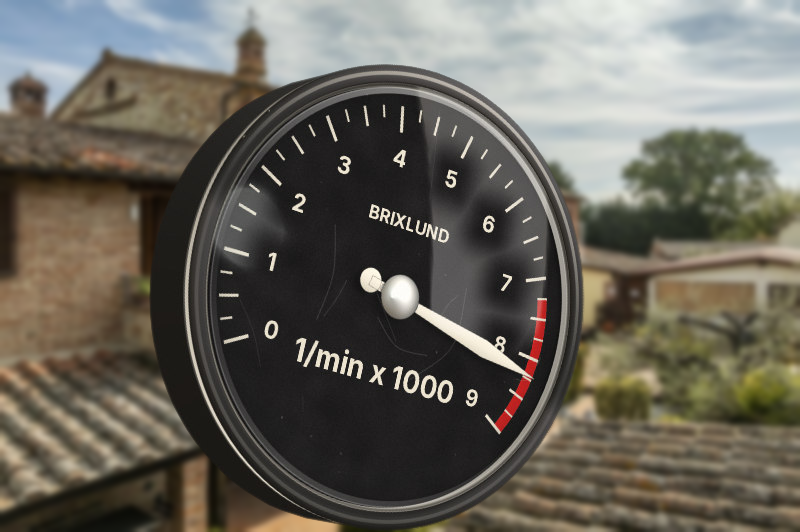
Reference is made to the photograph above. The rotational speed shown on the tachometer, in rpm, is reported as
8250 rpm
